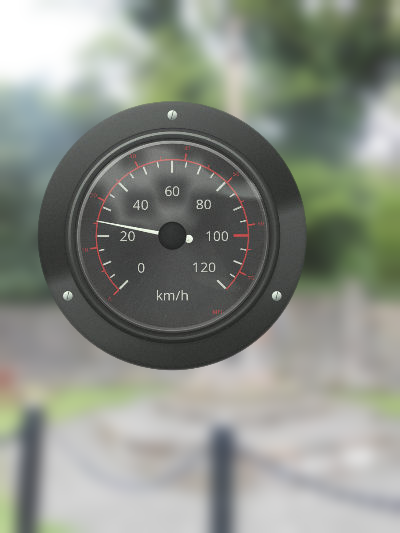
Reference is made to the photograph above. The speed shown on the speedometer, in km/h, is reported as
25 km/h
